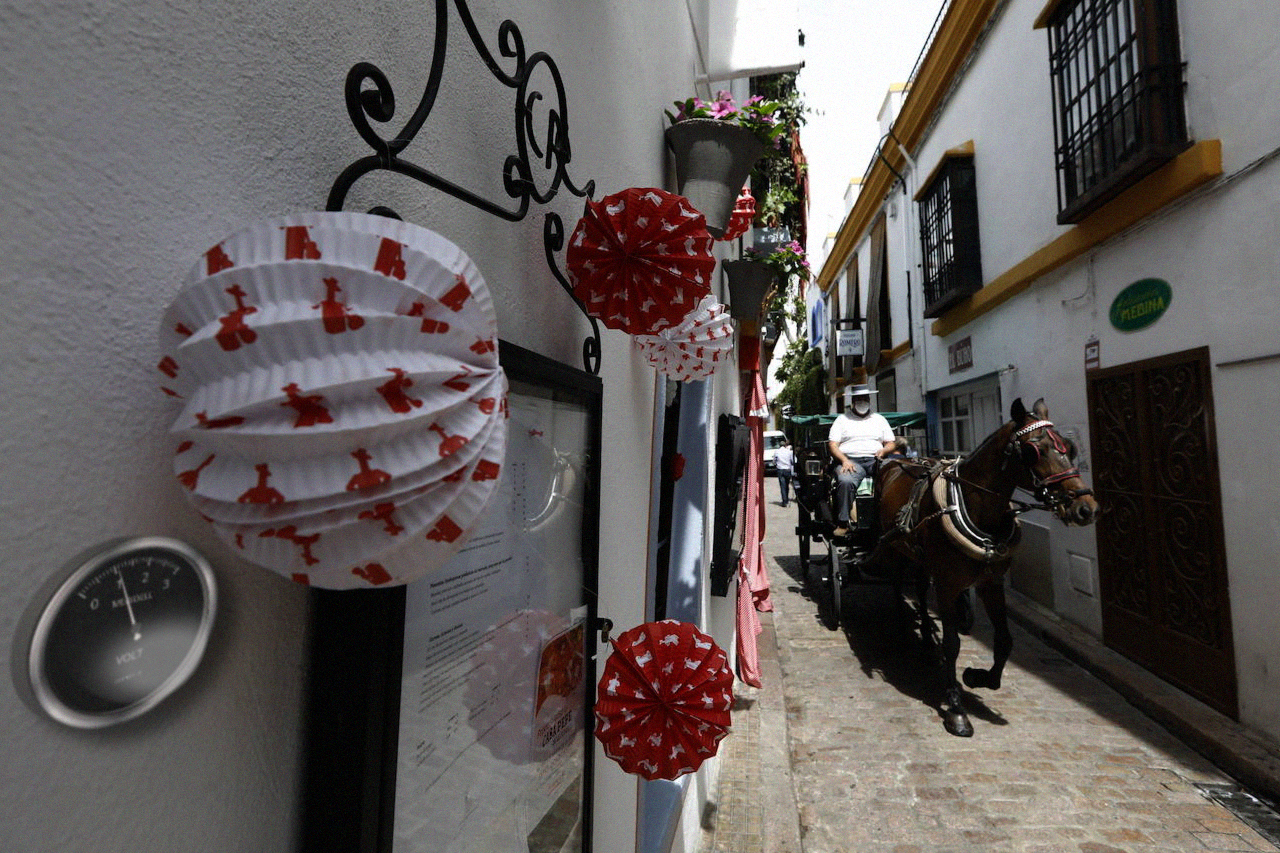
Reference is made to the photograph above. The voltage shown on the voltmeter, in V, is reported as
1 V
